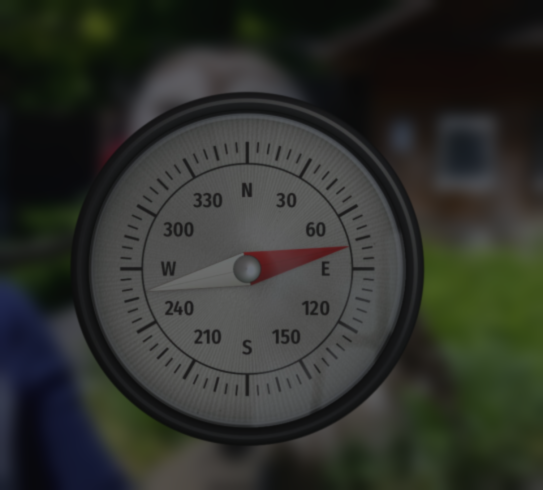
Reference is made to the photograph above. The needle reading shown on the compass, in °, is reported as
77.5 °
